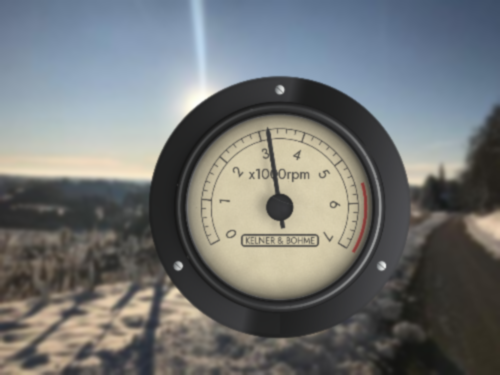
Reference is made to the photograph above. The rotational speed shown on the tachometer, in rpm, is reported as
3200 rpm
